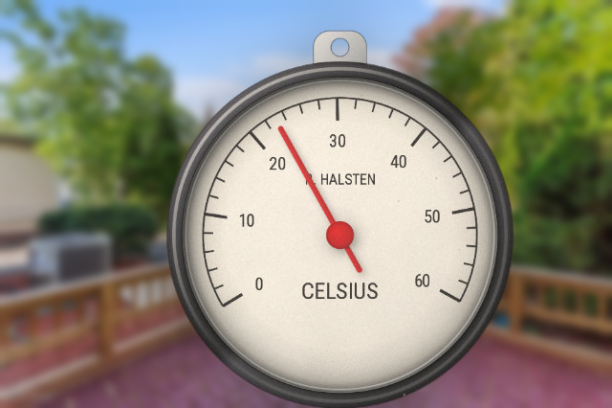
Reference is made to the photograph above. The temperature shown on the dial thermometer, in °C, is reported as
23 °C
